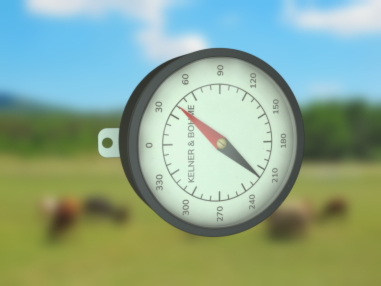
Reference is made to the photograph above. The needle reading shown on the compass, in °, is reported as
40 °
